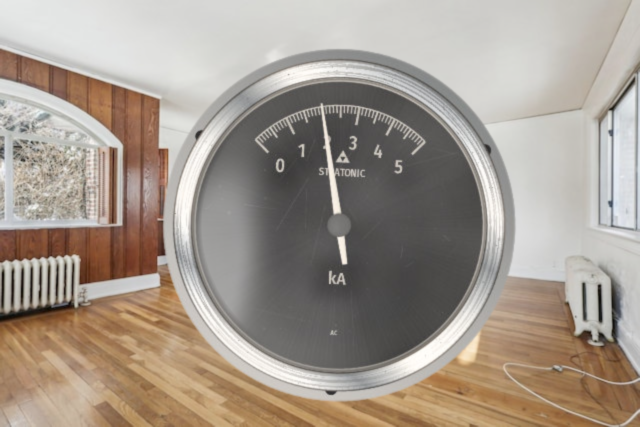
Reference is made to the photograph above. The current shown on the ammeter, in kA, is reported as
2 kA
